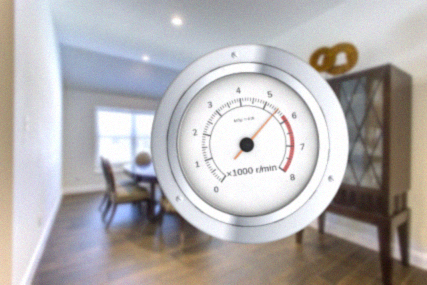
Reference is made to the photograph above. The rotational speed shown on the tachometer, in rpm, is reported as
5500 rpm
